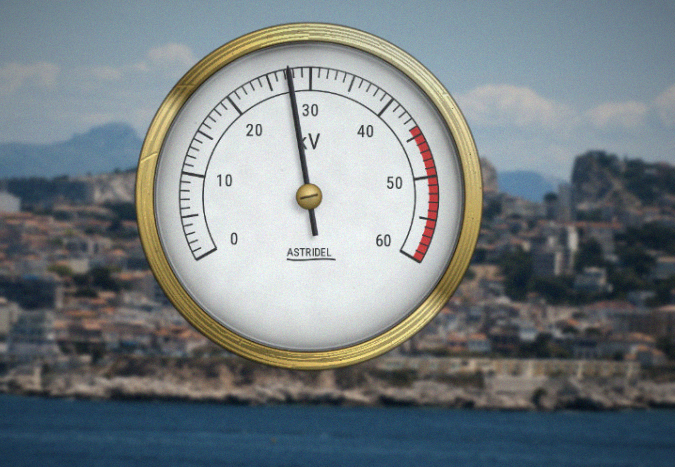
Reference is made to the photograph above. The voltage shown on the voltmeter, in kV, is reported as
27.5 kV
